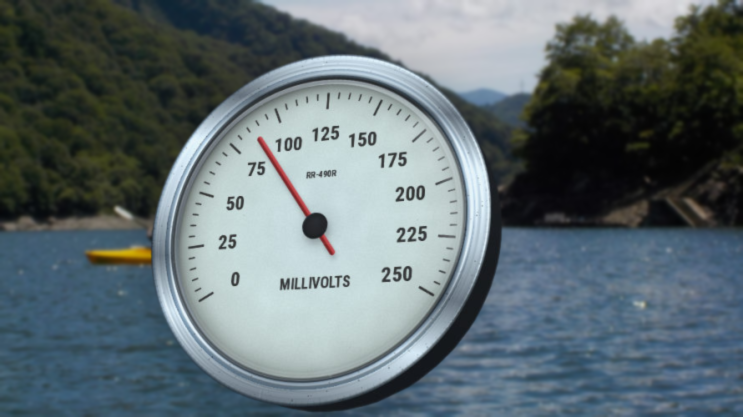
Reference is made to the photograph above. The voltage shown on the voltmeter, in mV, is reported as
87.5 mV
